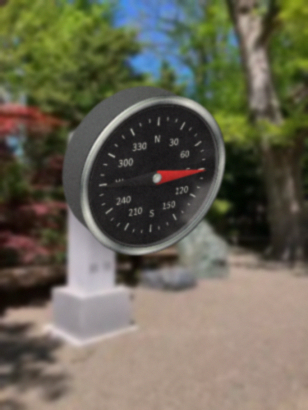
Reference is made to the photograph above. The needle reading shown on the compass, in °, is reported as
90 °
